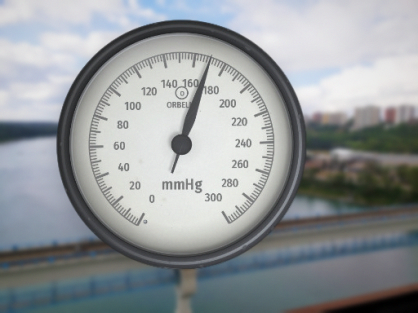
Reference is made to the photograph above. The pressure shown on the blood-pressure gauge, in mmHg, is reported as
170 mmHg
